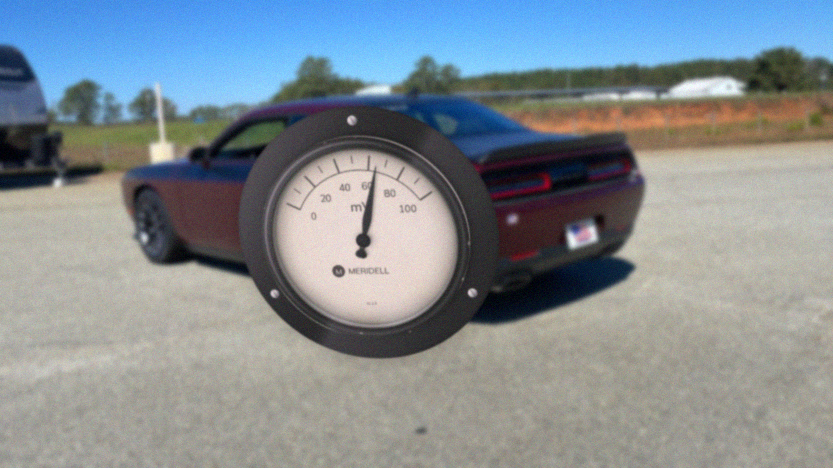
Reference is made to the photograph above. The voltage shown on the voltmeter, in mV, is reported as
65 mV
